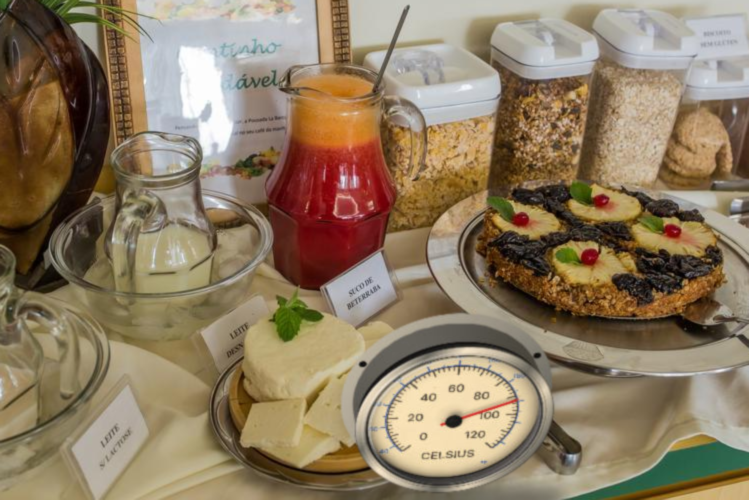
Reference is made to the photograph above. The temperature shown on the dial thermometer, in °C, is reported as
90 °C
